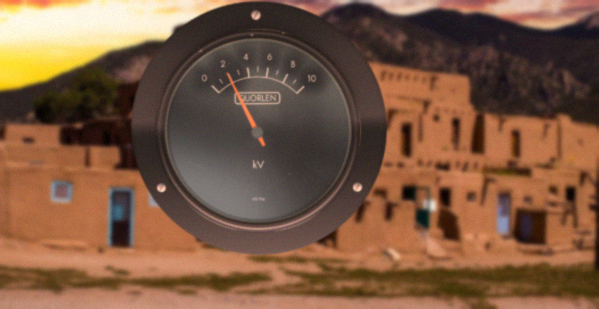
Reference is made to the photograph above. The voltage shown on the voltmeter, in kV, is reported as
2 kV
